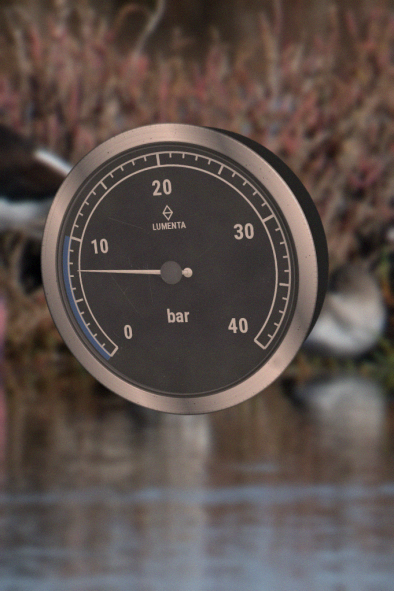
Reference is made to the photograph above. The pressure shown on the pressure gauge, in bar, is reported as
7.5 bar
